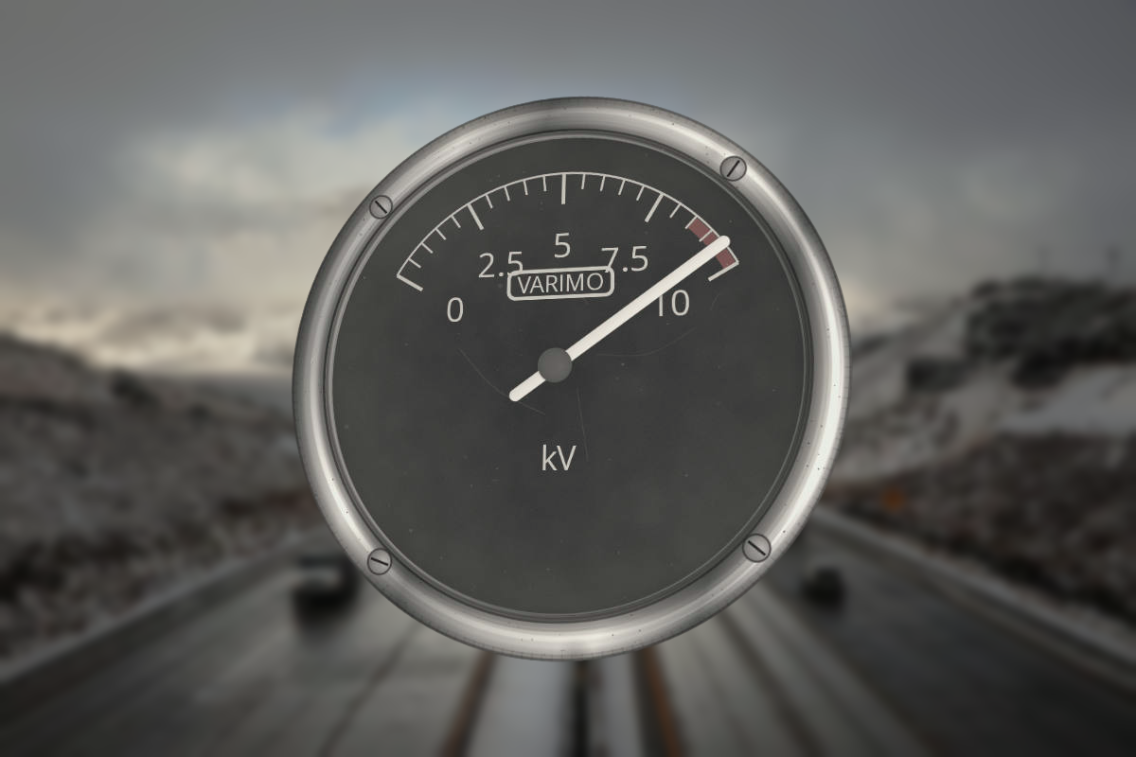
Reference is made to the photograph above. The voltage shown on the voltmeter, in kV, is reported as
9.5 kV
